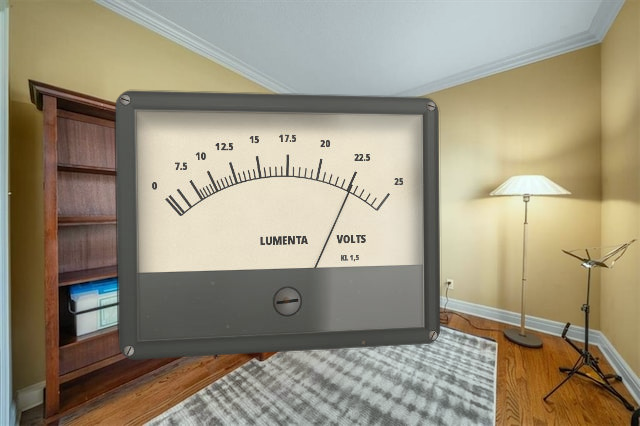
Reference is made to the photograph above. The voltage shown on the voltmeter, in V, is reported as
22.5 V
